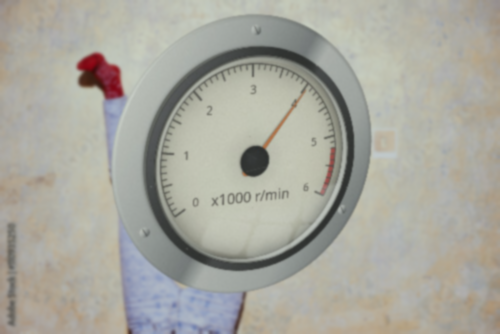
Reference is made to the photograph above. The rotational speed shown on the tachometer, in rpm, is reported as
4000 rpm
